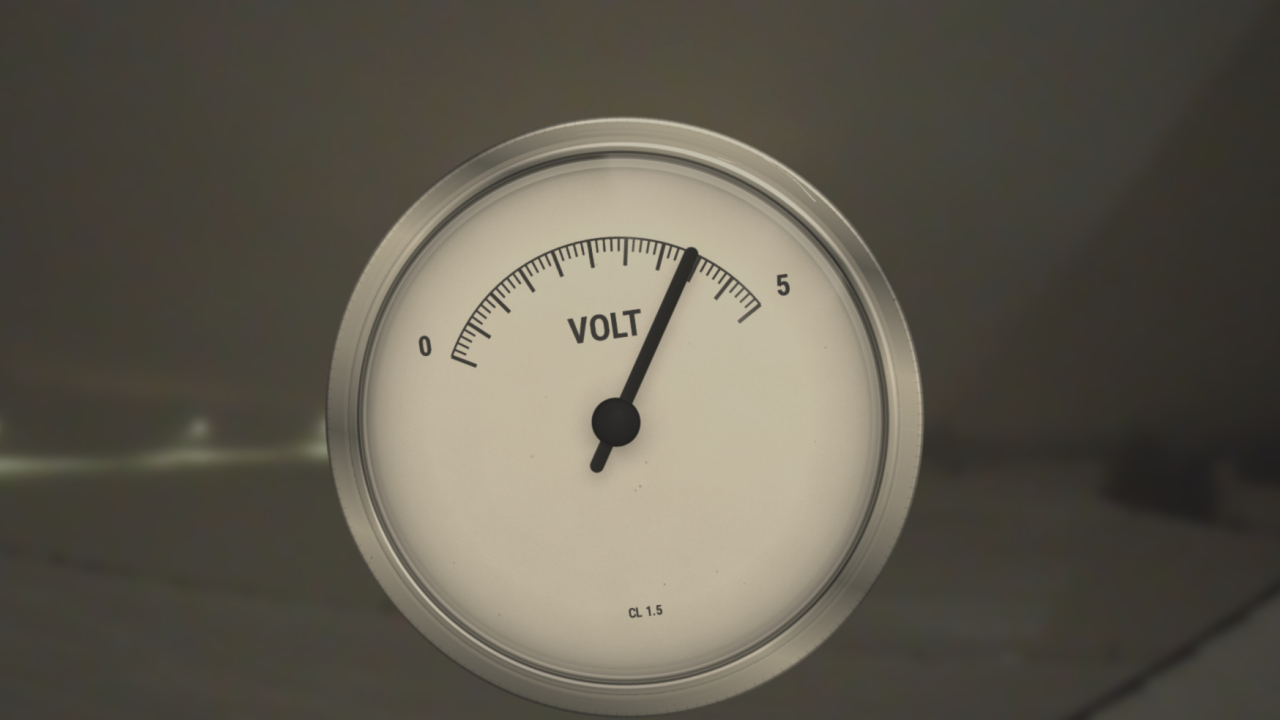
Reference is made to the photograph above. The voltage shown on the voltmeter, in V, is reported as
3.9 V
